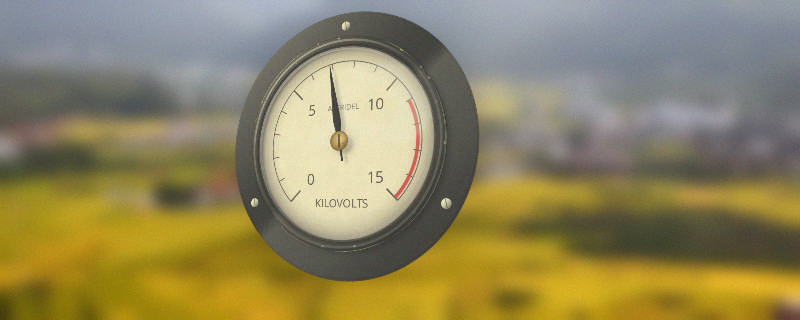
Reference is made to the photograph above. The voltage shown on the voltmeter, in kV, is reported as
7 kV
